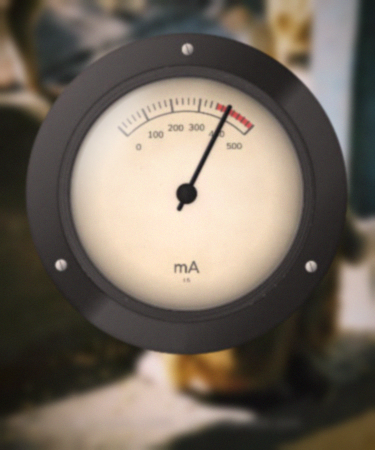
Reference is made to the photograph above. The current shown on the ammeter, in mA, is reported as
400 mA
